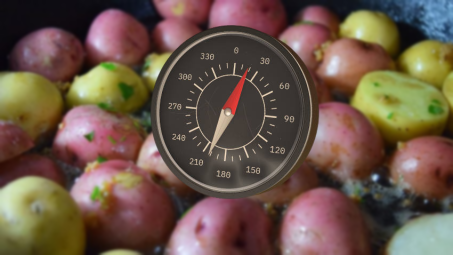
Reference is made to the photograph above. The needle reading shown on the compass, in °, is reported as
20 °
